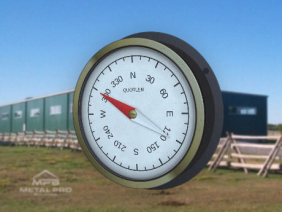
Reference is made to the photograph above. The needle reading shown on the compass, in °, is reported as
300 °
